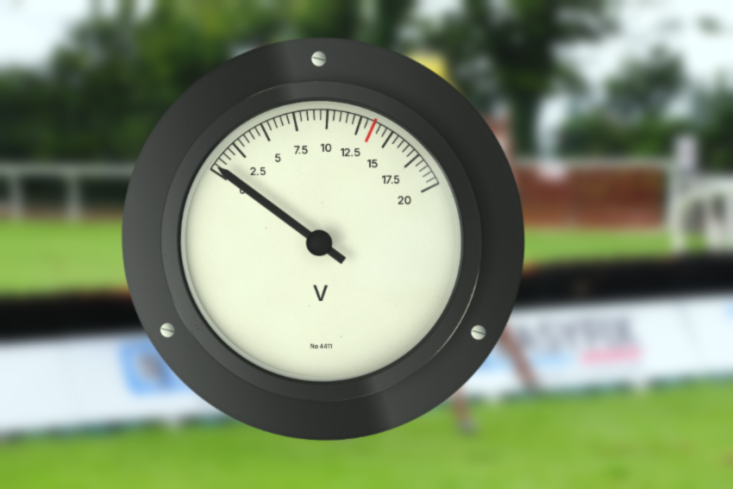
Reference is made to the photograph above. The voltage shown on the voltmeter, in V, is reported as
0.5 V
